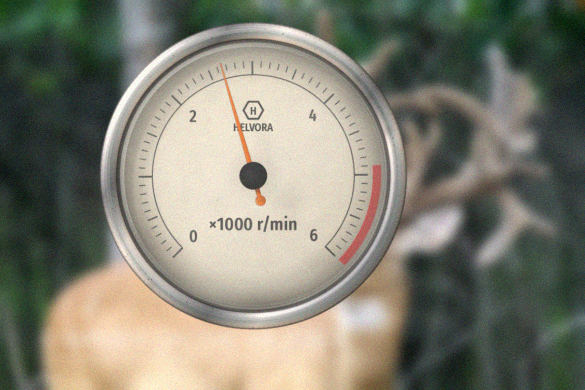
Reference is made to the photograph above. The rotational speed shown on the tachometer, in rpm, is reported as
2650 rpm
